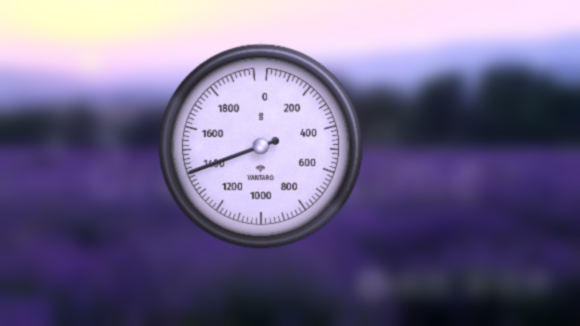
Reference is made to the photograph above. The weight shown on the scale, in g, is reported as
1400 g
